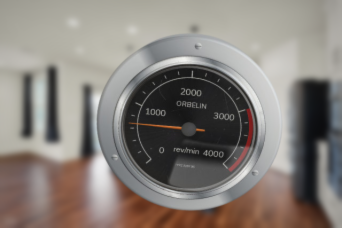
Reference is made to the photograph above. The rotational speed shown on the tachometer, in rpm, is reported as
700 rpm
